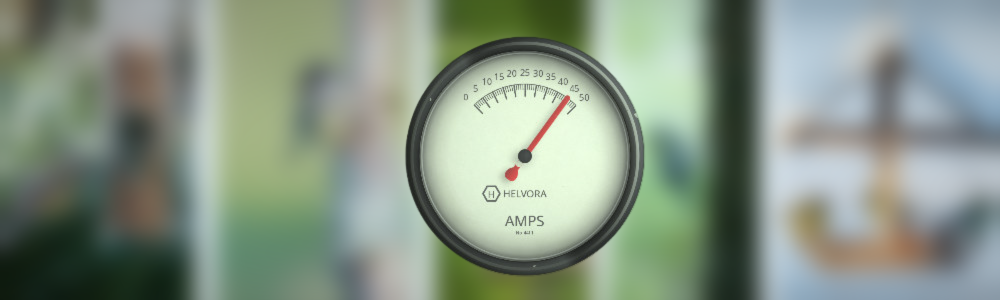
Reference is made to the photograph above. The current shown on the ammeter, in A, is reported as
45 A
